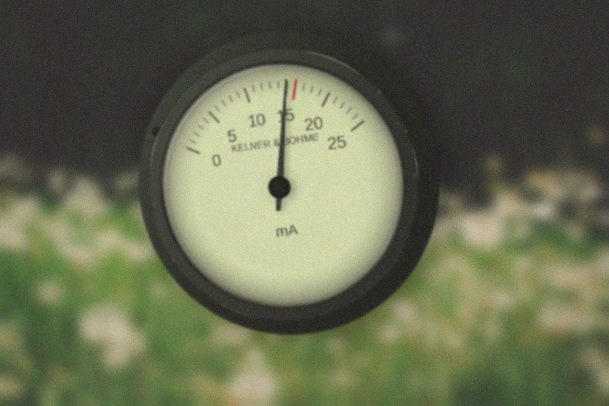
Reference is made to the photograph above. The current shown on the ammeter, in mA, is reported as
15 mA
